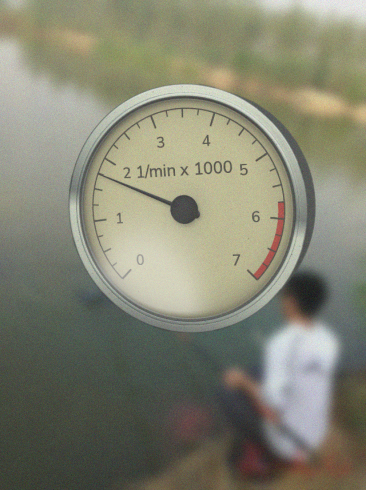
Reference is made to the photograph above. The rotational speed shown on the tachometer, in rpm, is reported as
1750 rpm
